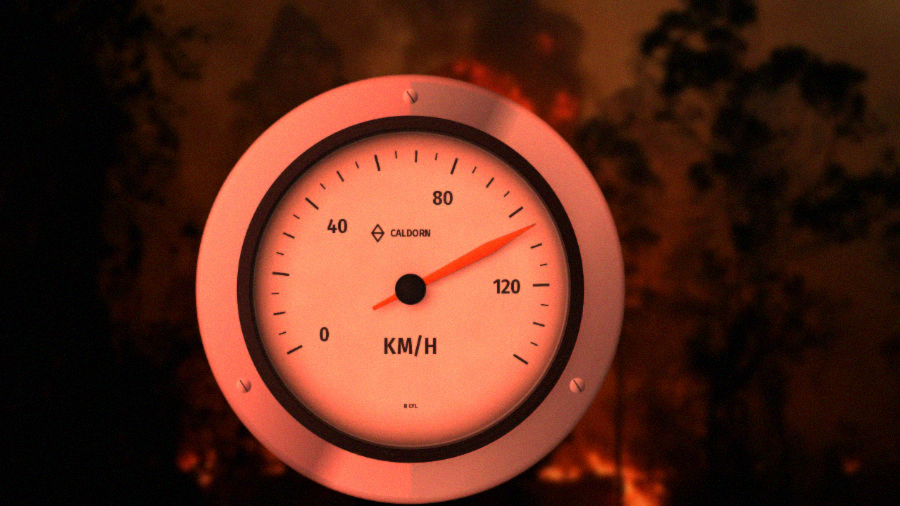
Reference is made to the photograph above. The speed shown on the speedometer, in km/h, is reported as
105 km/h
